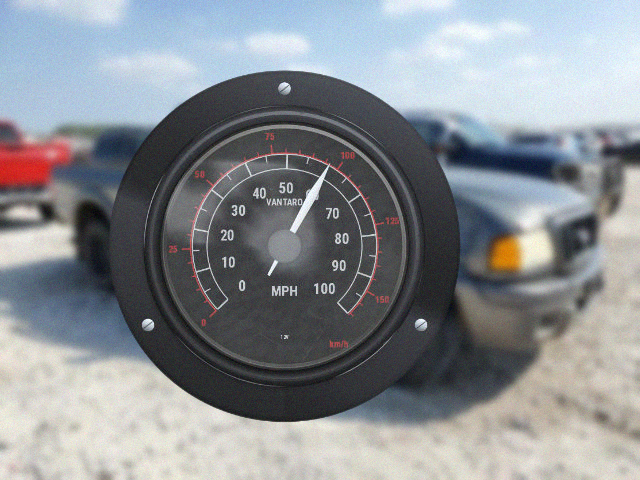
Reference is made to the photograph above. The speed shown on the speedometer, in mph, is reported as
60 mph
